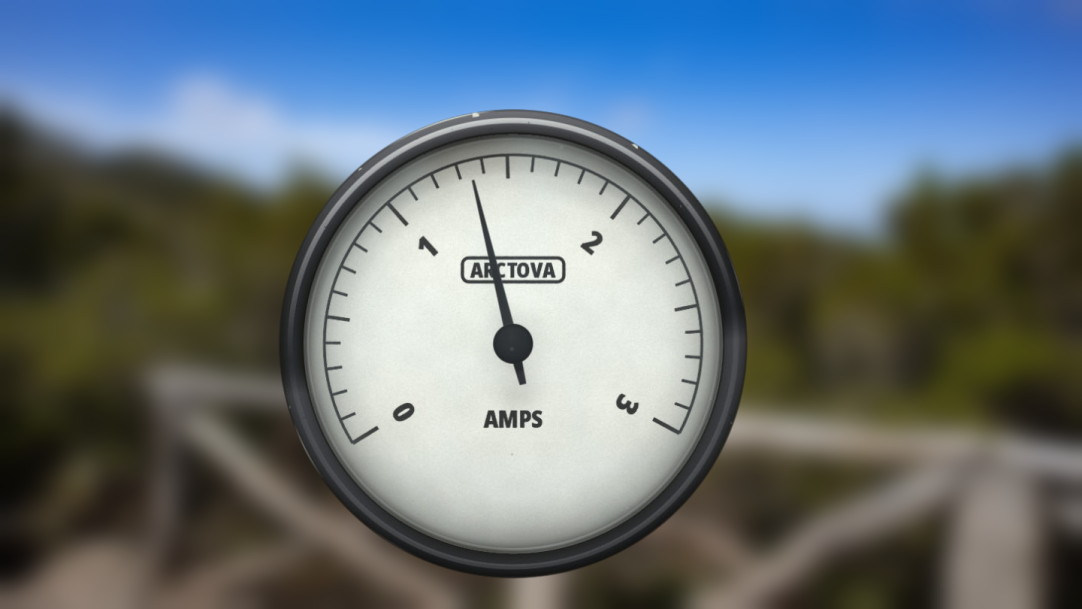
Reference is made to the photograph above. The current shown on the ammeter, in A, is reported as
1.35 A
